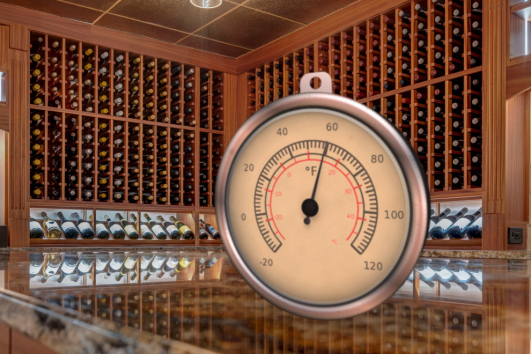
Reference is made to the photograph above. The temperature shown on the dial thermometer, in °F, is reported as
60 °F
